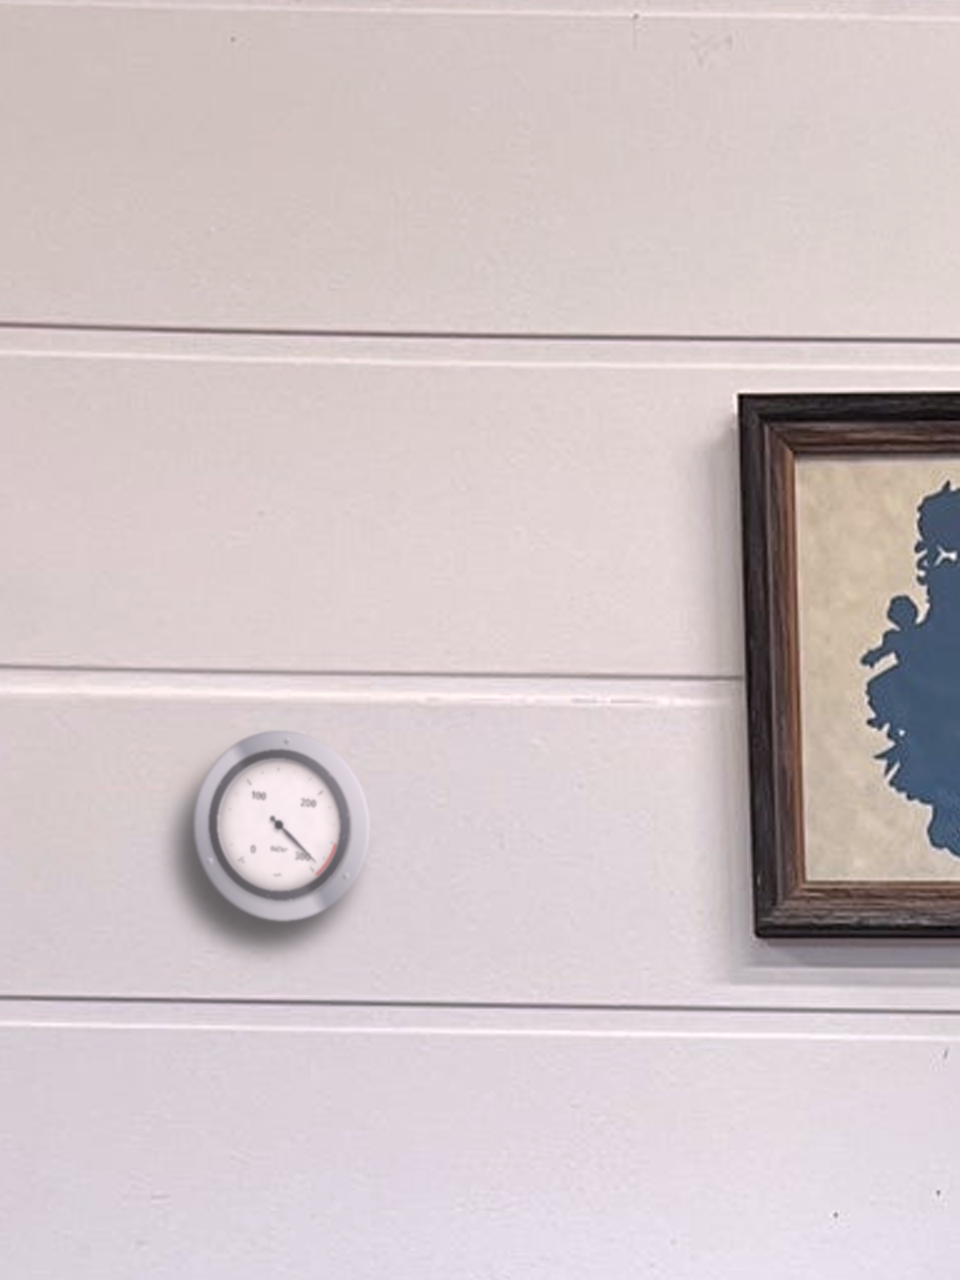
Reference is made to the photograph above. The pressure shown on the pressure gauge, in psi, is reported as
290 psi
